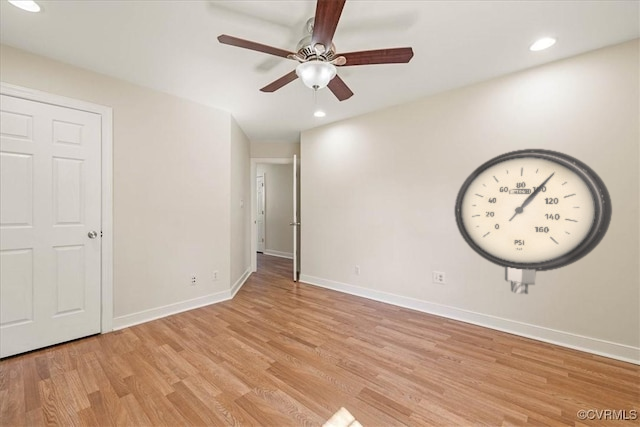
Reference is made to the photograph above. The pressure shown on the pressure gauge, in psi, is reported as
100 psi
